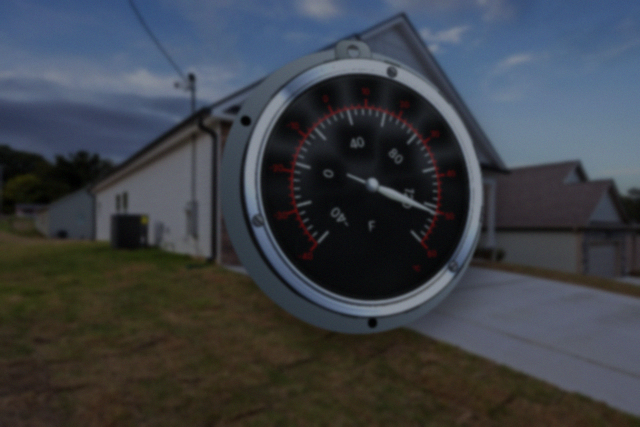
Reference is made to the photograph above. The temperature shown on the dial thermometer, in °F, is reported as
124 °F
